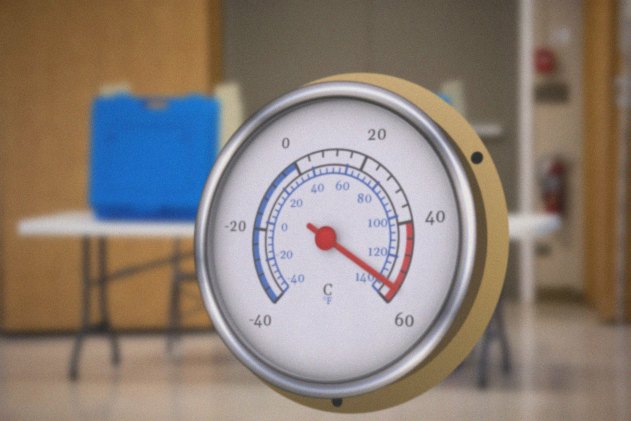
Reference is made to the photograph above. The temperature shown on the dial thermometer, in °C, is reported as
56 °C
